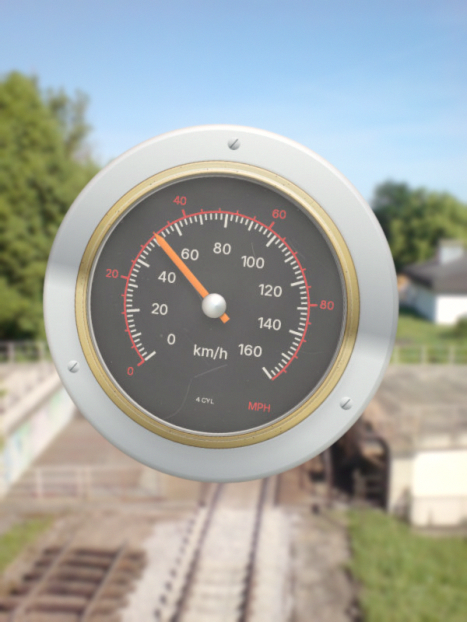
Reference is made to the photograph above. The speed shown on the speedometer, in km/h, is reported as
52 km/h
